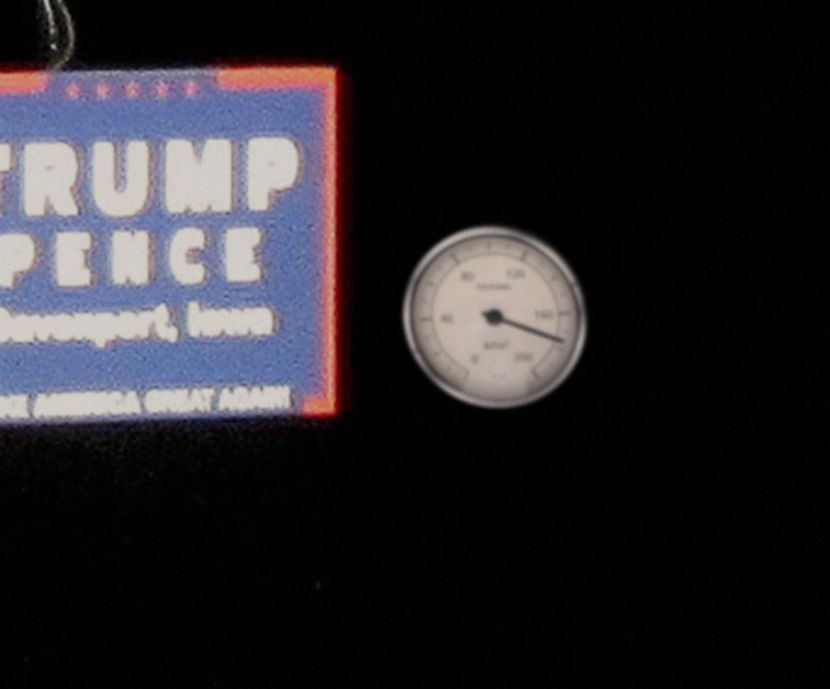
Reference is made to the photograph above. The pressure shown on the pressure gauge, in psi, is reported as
175 psi
